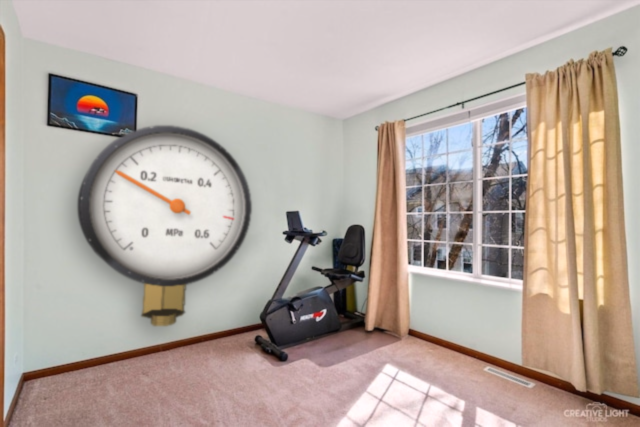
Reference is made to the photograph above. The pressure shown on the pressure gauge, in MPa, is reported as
0.16 MPa
